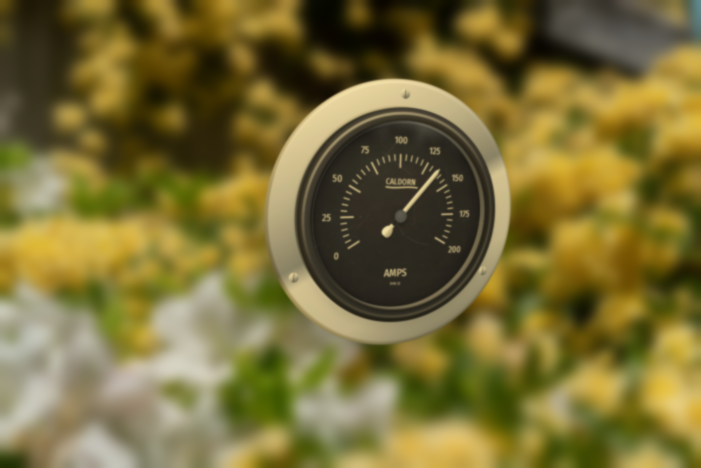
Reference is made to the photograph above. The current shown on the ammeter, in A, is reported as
135 A
